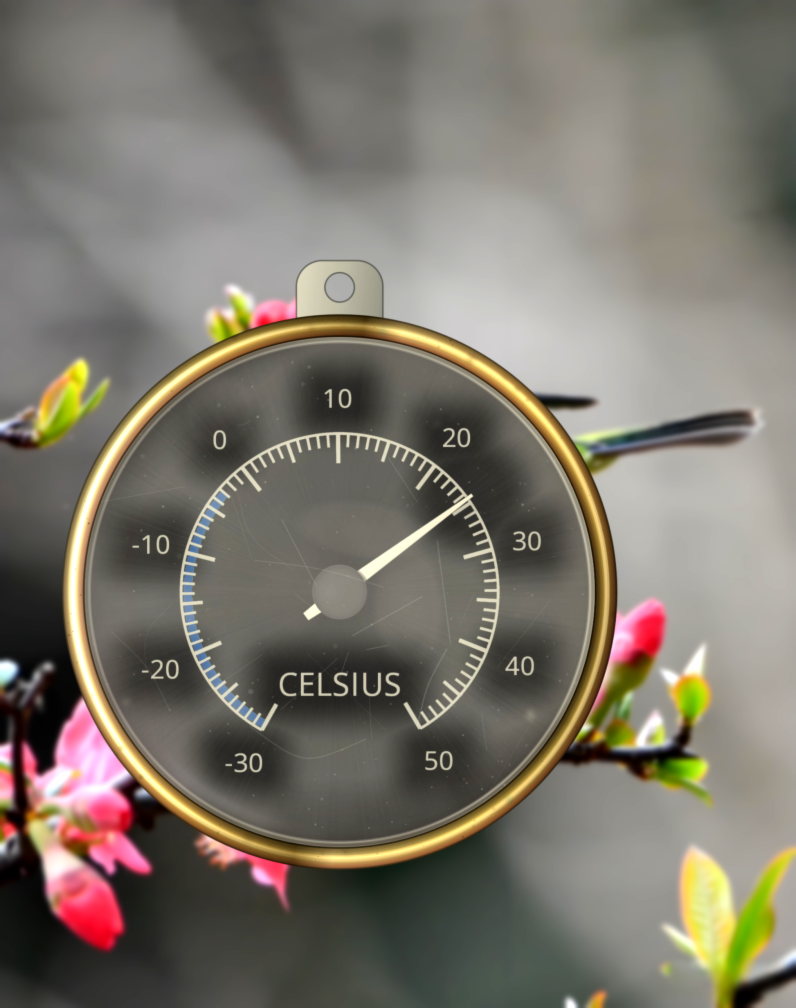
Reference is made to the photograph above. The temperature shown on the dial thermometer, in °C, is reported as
24.5 °C
